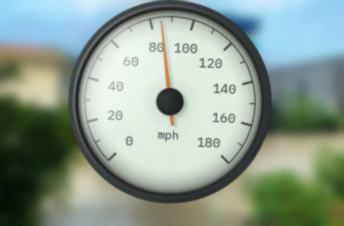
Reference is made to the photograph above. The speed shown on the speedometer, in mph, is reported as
85 mph
